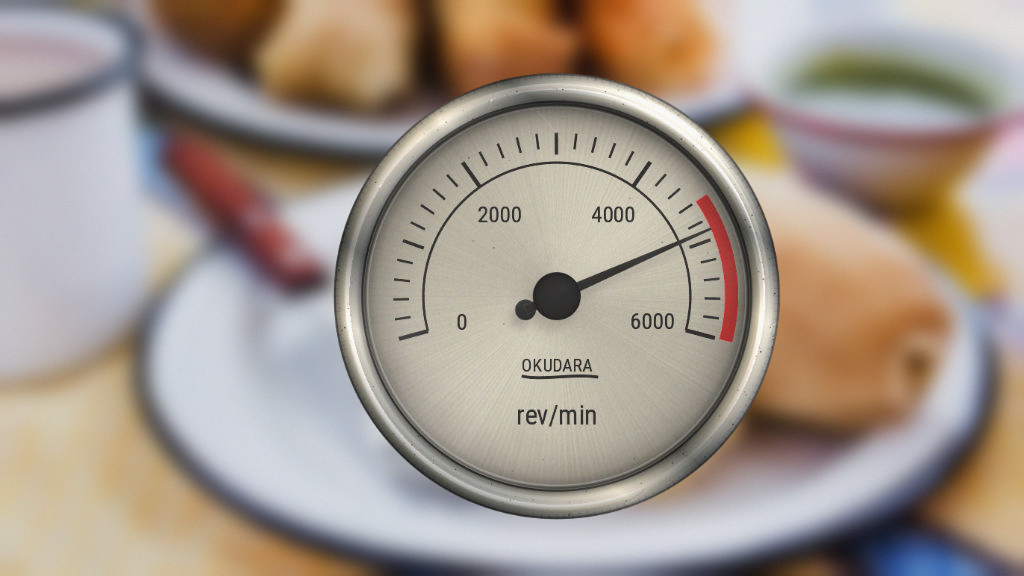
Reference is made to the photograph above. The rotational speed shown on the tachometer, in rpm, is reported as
4900 rpm
